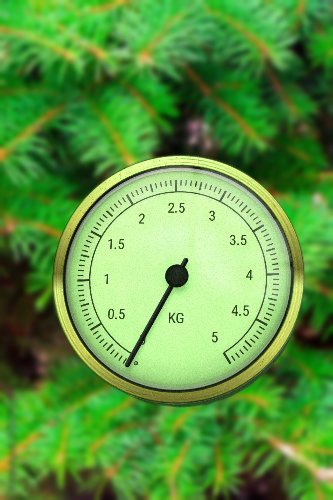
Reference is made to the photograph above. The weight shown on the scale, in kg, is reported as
0 kg
